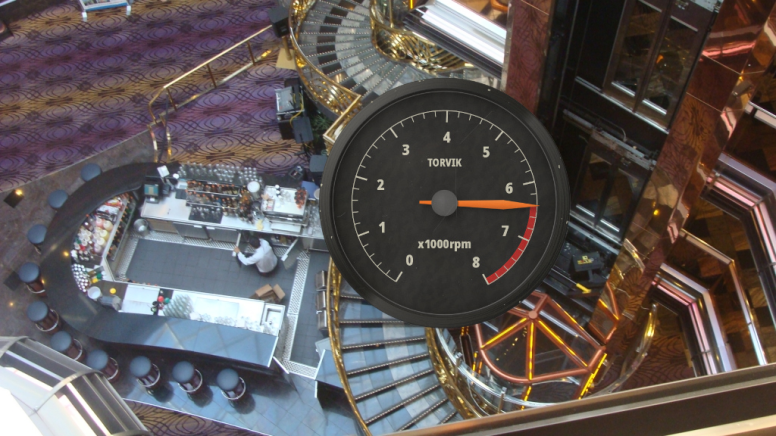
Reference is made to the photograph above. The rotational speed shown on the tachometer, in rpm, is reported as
6400 rpm
